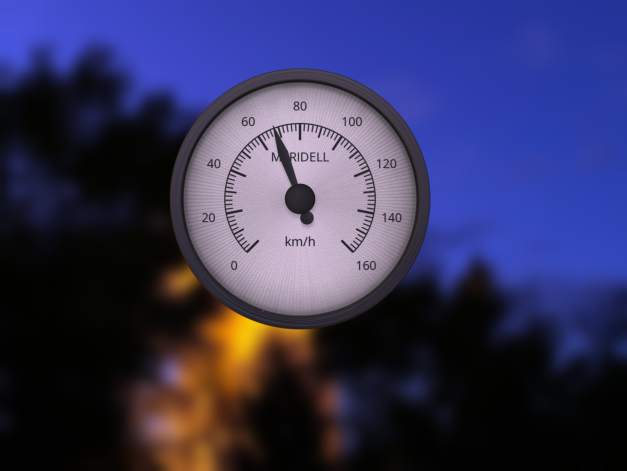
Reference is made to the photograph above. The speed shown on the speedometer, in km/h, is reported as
68 km/h
